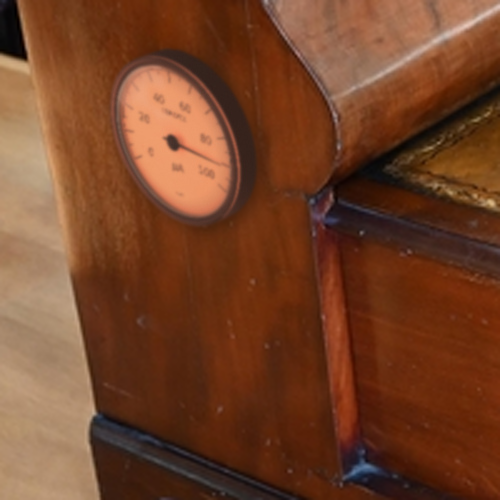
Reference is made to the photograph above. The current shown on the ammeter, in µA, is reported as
90 µA
